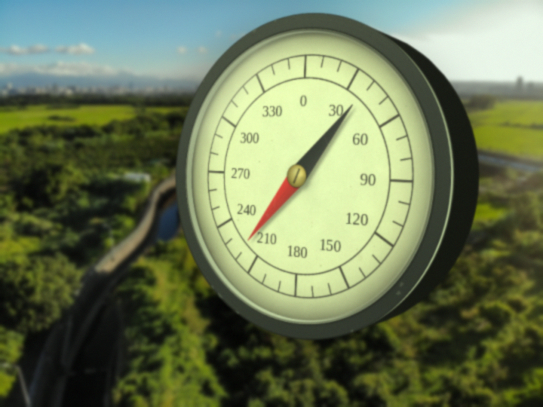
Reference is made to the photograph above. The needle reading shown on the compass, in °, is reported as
220 °
